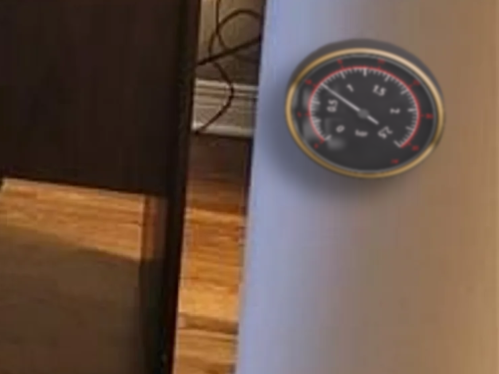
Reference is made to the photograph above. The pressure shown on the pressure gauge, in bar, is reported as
0.75 bar
